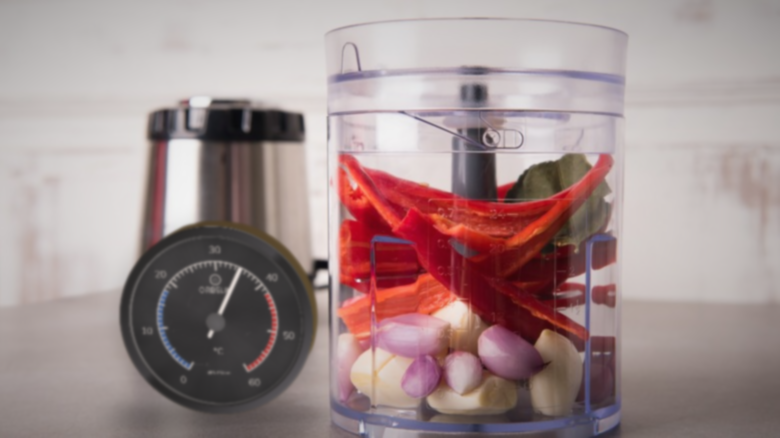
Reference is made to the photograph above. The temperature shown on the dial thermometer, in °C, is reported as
35 °C
